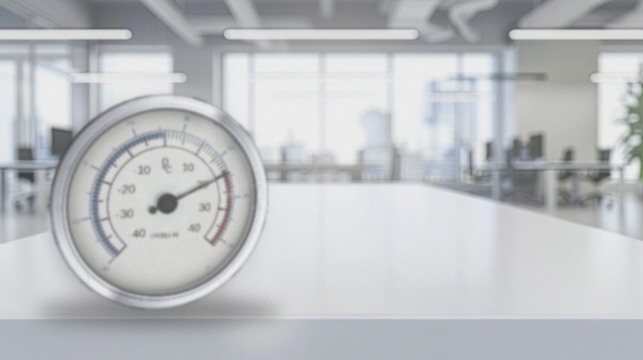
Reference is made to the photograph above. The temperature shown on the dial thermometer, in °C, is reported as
20 °C
